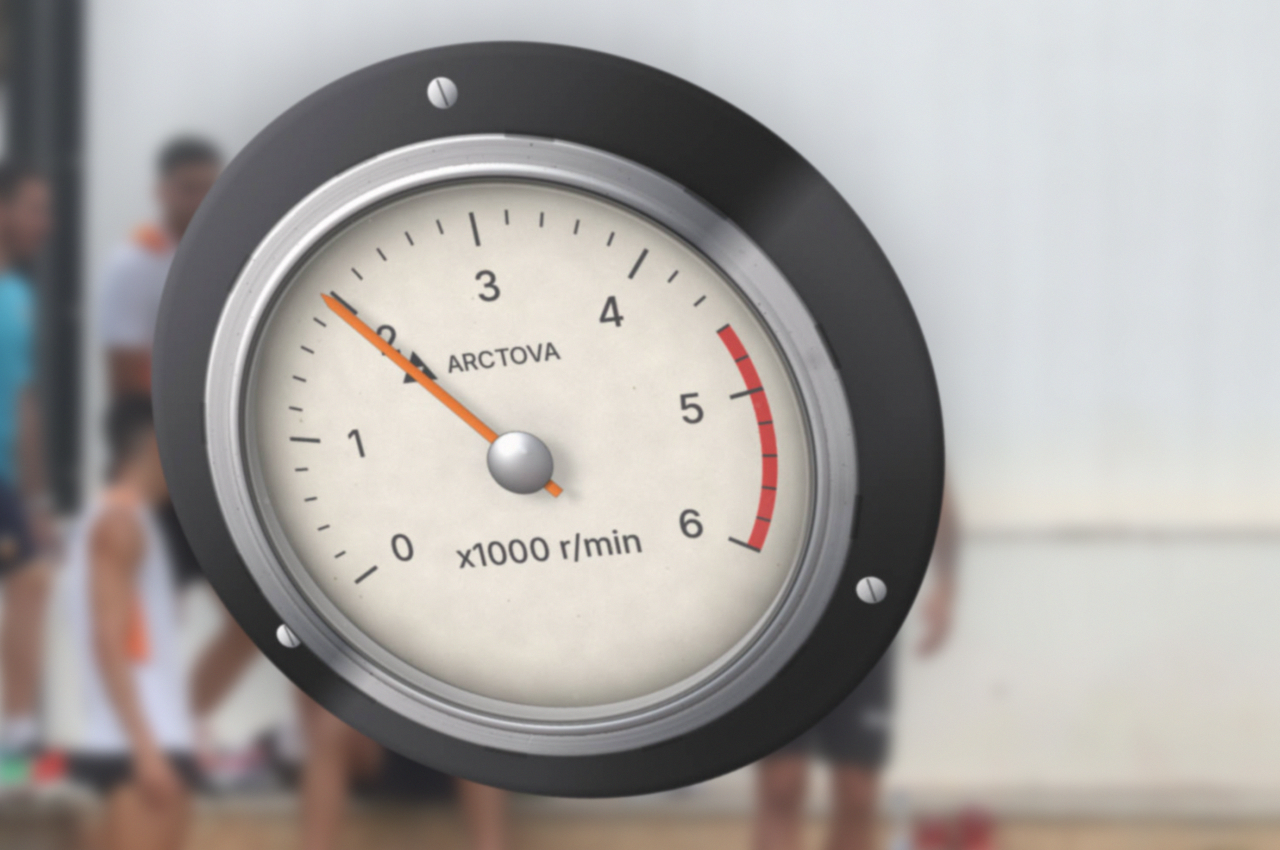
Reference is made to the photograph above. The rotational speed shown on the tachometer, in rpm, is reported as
2000 rpm
